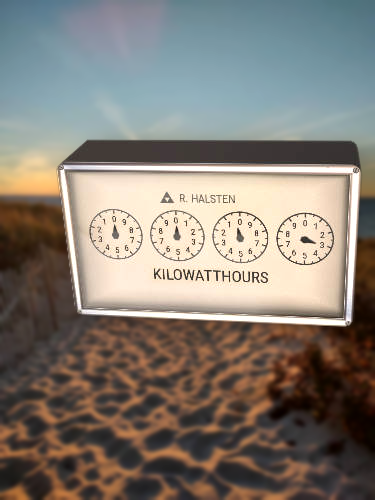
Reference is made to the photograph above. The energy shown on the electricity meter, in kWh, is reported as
3 kWh
